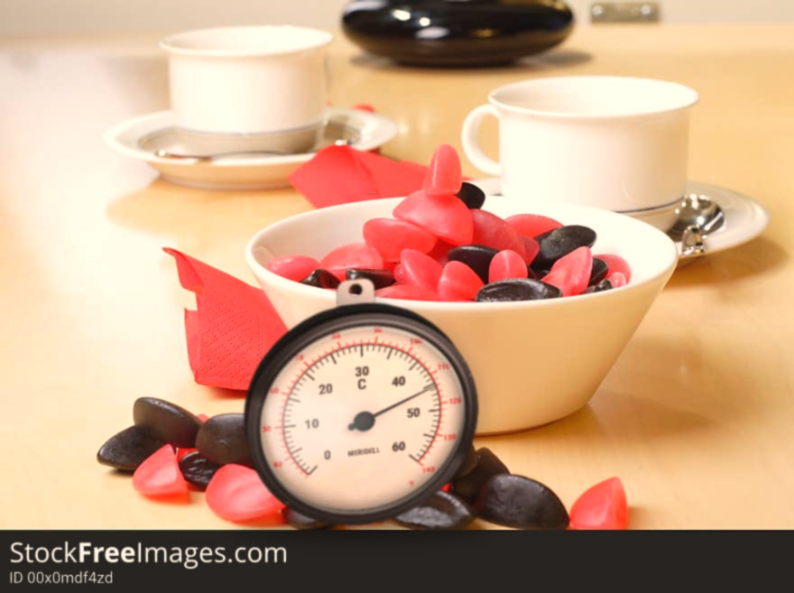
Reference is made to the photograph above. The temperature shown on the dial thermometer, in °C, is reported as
45 °C
